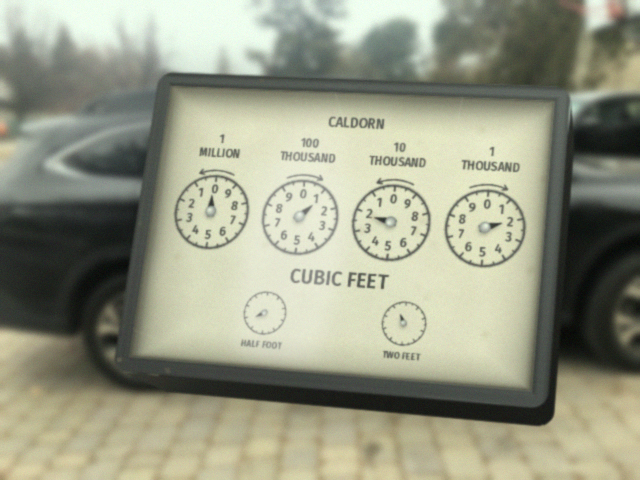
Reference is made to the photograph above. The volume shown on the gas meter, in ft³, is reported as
12200 ft³
